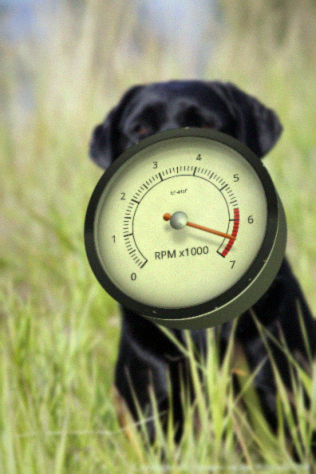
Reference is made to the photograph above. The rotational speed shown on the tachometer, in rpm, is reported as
6500 rpm
